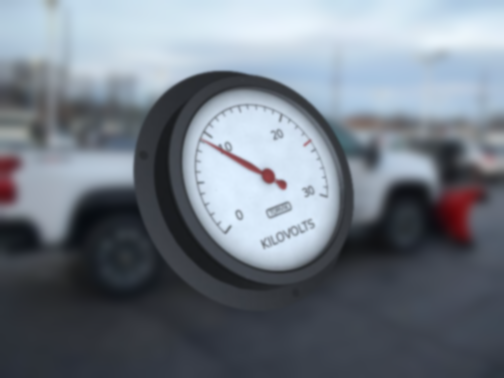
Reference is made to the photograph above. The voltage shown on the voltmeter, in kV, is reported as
9 kV
